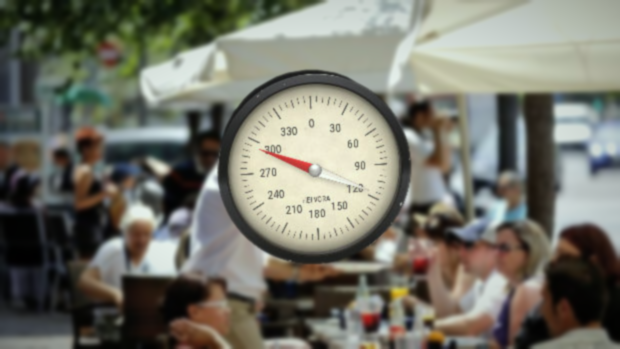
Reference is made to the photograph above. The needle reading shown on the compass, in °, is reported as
295 °
